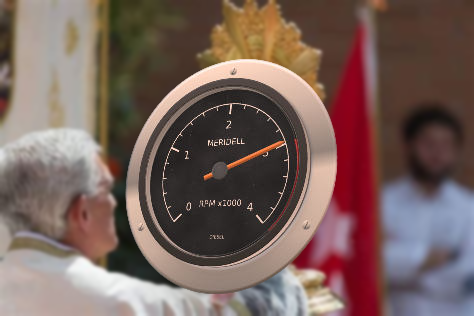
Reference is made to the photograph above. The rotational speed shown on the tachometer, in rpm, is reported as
3000 rpm
